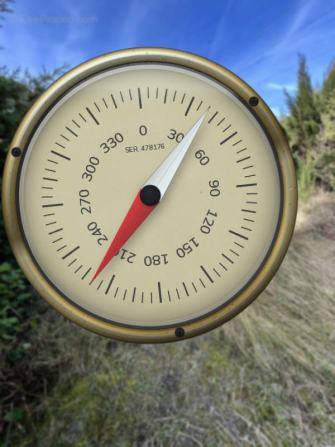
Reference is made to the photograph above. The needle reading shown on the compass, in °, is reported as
220 °
